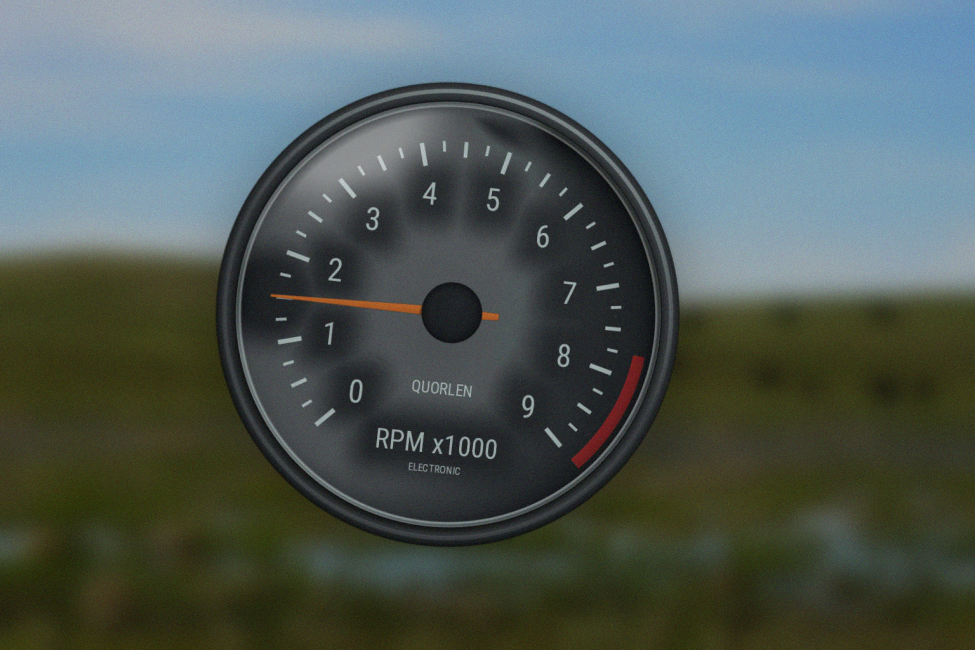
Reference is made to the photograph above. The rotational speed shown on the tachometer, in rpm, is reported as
1500 rpm
